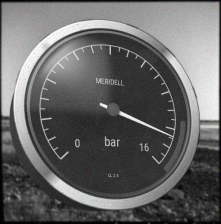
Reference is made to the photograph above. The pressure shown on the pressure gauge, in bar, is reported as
14.5 bar
